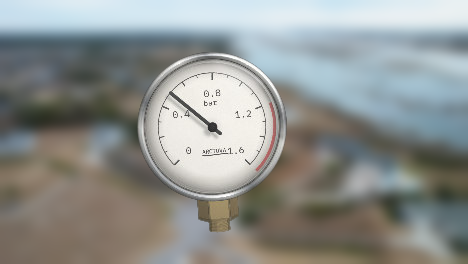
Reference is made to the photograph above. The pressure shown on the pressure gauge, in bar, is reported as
0.5 bar
